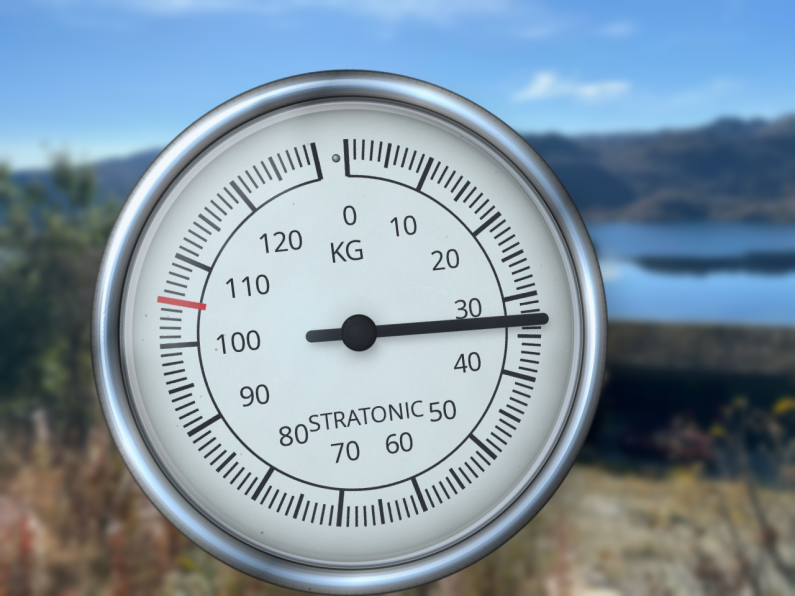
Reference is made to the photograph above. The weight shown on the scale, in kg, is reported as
33 kg
